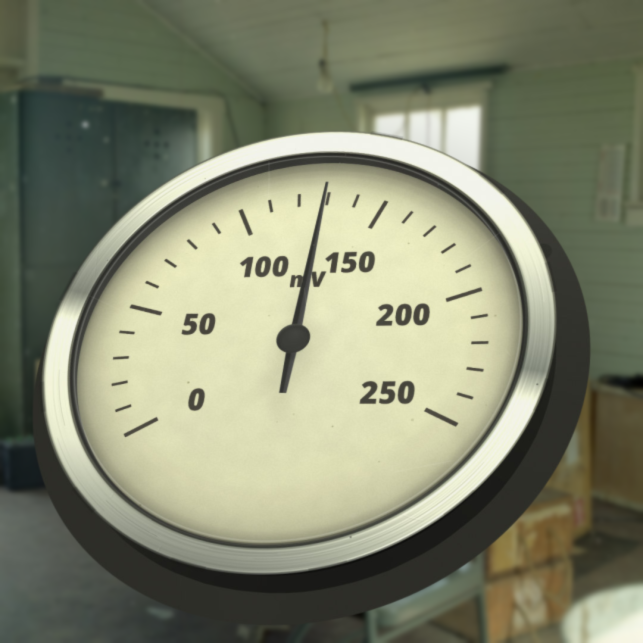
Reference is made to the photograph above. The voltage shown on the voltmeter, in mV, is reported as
130 mV
